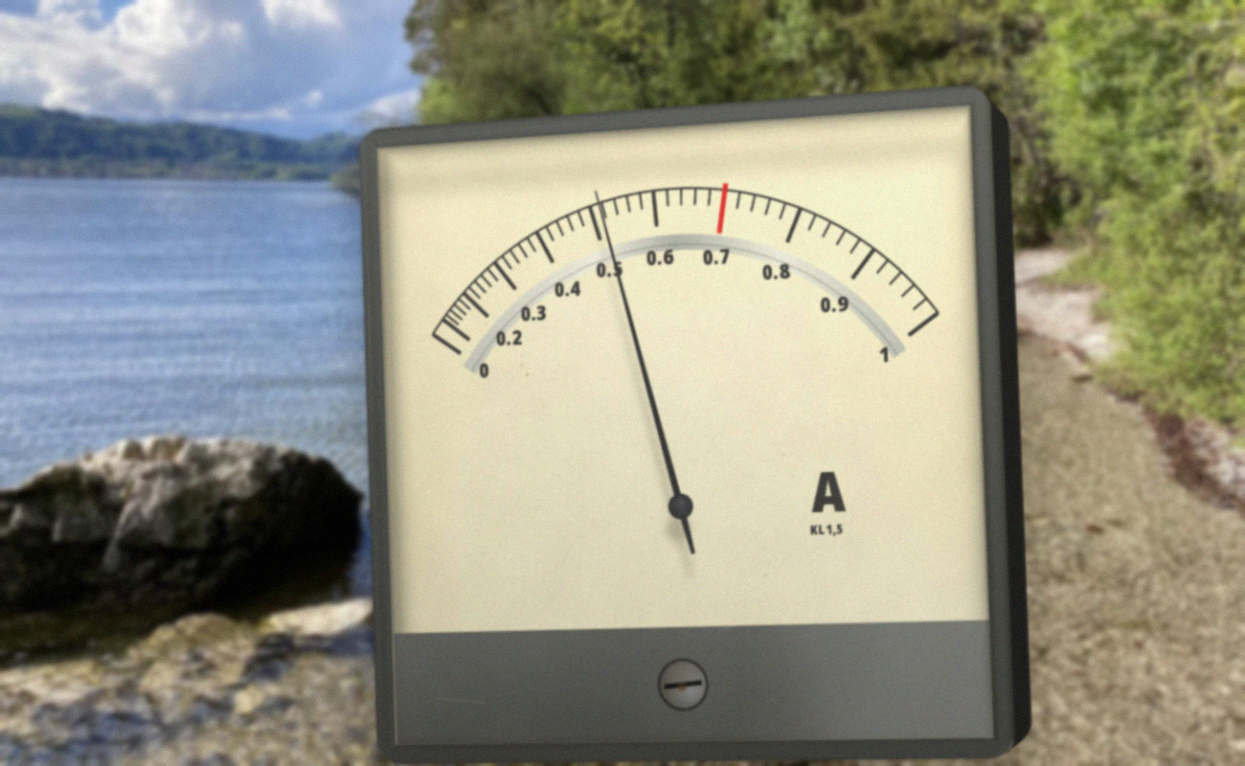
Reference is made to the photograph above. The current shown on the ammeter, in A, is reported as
0.52 A
